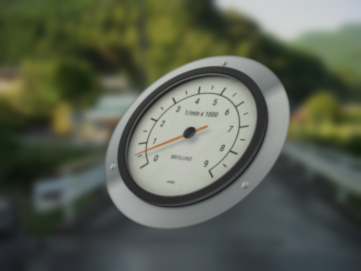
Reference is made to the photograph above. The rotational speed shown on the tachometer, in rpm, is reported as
500 rpm
